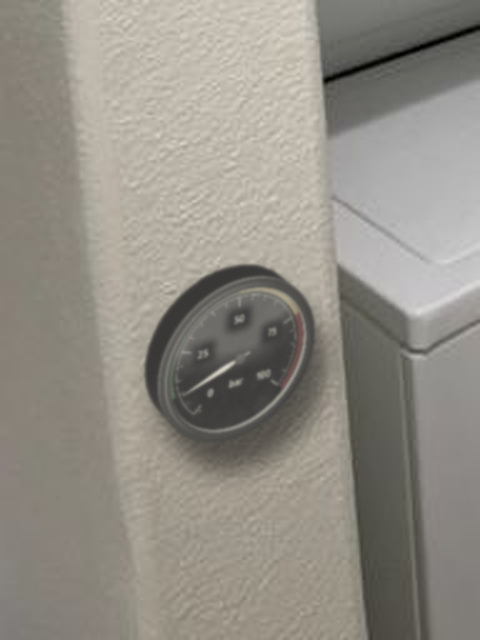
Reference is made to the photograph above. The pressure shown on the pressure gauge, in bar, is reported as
10 bar
